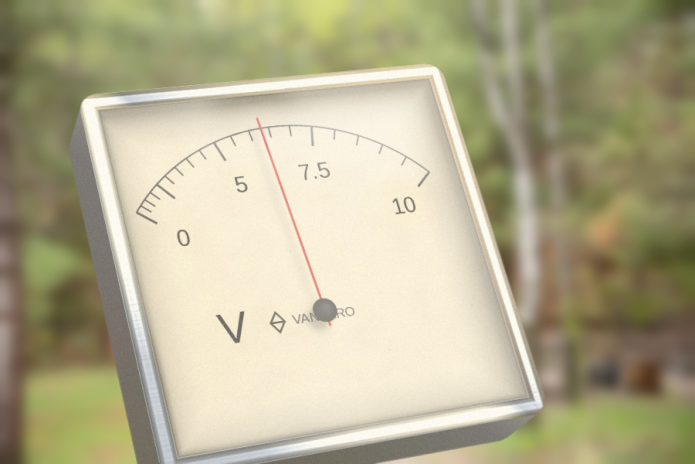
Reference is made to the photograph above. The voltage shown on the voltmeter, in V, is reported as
6.25 V
